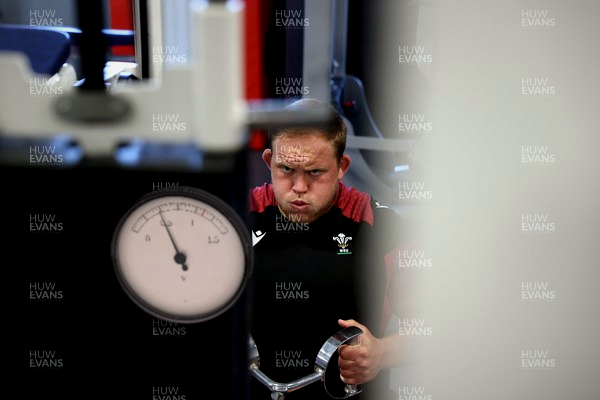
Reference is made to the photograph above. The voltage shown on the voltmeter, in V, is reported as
0.5 V
